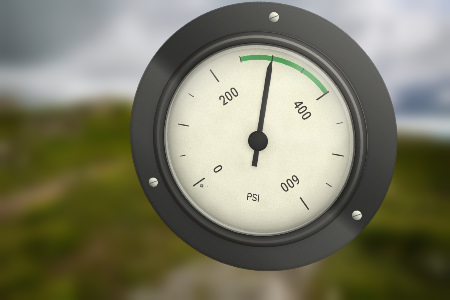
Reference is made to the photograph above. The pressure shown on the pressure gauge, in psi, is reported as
300 psi
